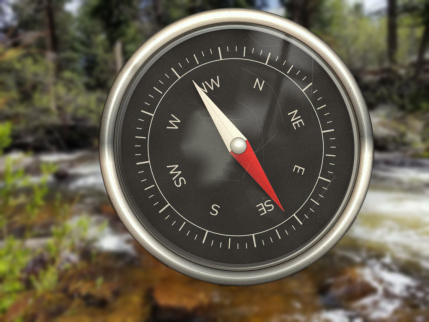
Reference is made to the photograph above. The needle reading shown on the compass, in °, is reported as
125 °
